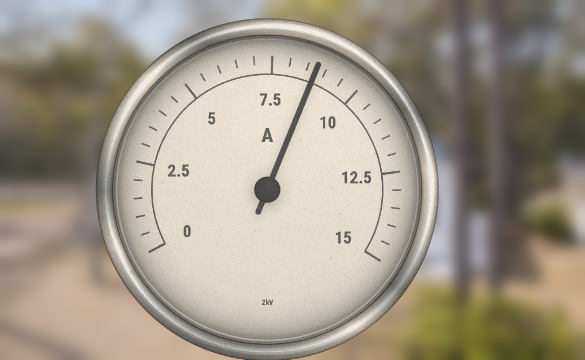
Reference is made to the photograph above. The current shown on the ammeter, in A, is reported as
8.75 A
